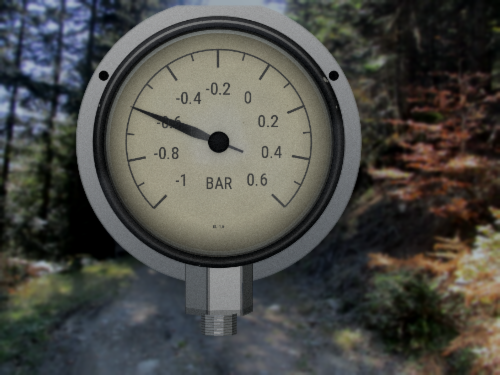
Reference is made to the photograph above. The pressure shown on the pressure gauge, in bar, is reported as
-0.6 bar
